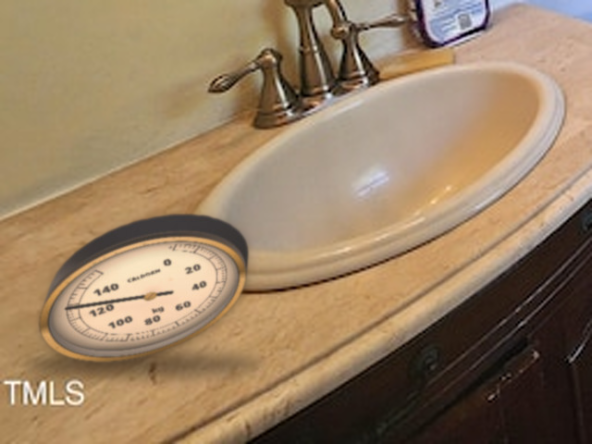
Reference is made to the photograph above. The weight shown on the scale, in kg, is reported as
130 kg
